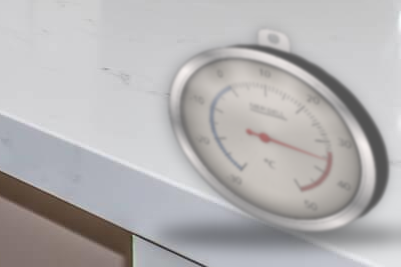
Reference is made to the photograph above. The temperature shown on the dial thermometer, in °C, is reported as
35 °C
